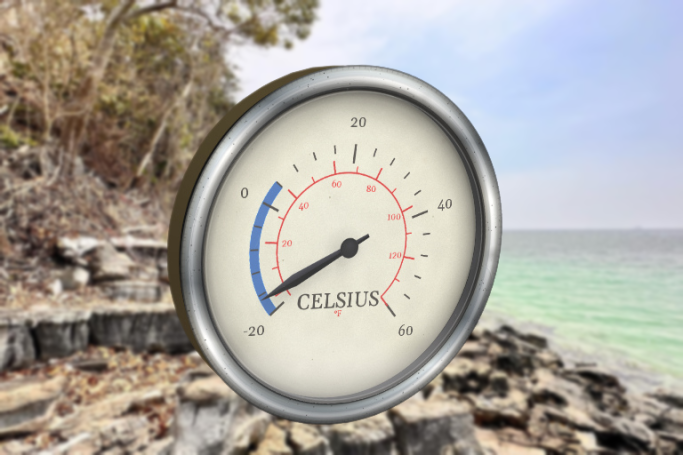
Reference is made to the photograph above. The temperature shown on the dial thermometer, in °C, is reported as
-16 °C
